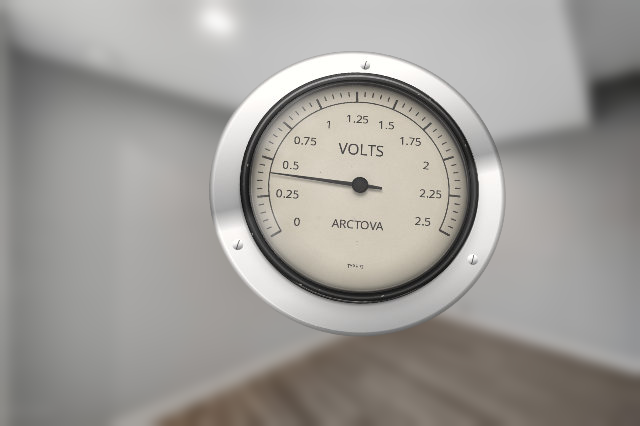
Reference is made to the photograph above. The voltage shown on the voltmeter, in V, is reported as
0.4 V
